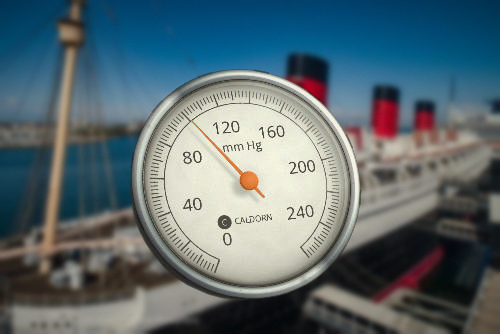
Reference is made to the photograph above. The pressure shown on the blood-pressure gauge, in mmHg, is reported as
100 mmHg
